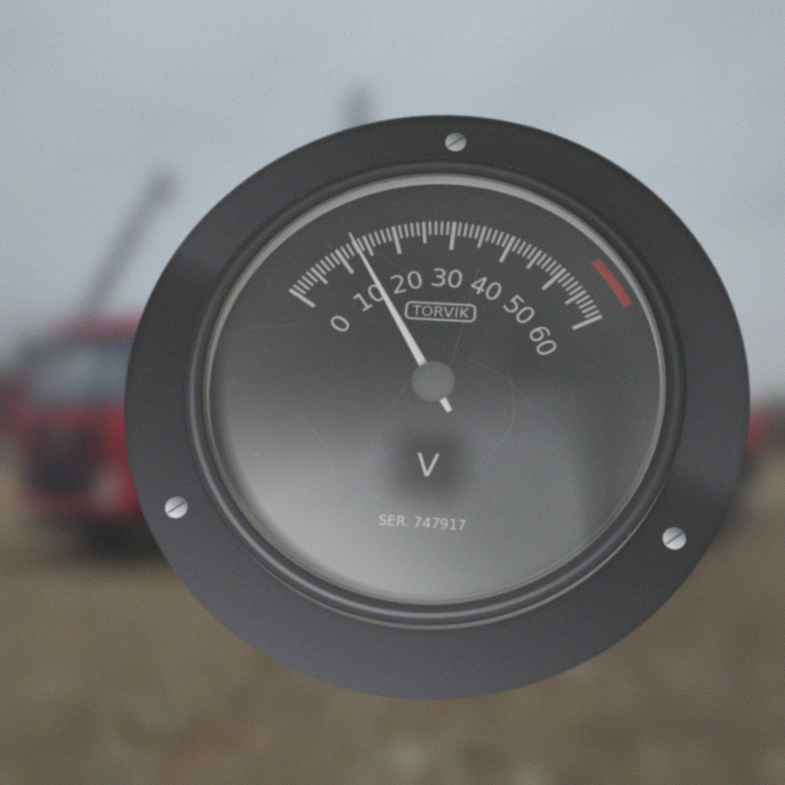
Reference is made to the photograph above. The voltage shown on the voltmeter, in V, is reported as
13 V
